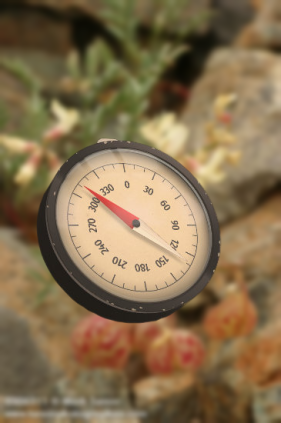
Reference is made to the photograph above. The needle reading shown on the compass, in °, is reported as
310 °
